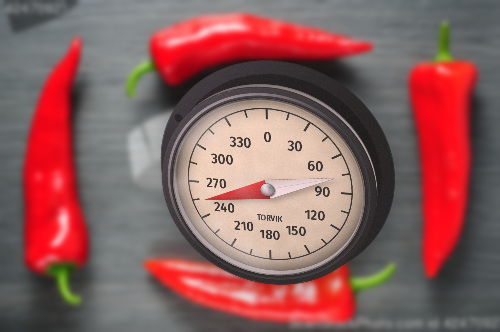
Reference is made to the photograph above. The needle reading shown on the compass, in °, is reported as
255 °
